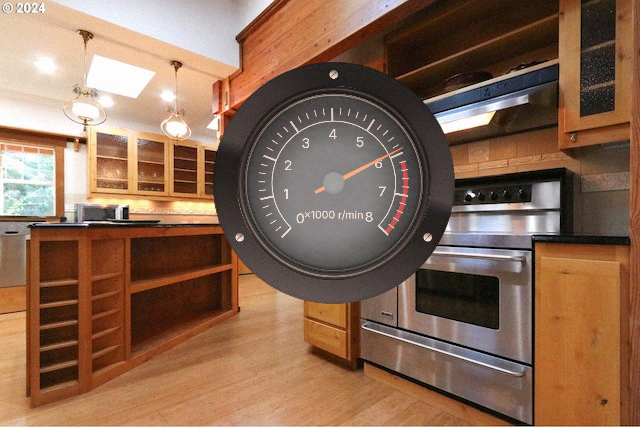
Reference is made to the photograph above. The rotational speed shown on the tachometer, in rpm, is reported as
5900 rpm
